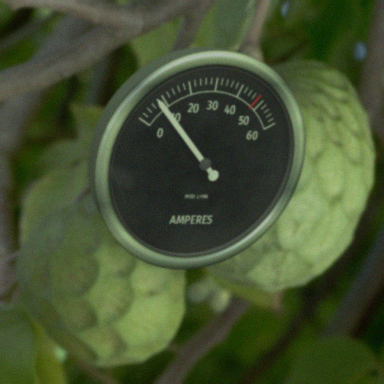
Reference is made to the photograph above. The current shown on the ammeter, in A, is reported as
8 A
